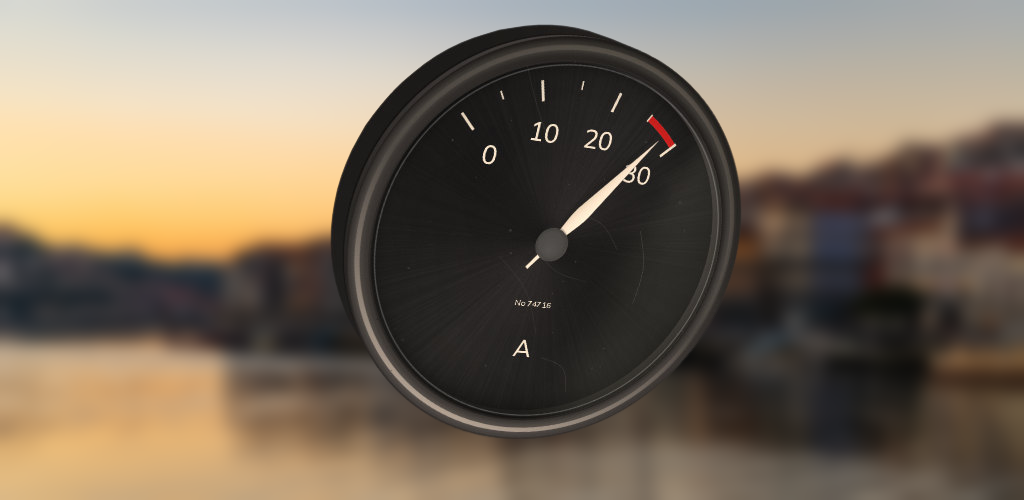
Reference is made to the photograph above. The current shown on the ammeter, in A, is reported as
27.5 A
